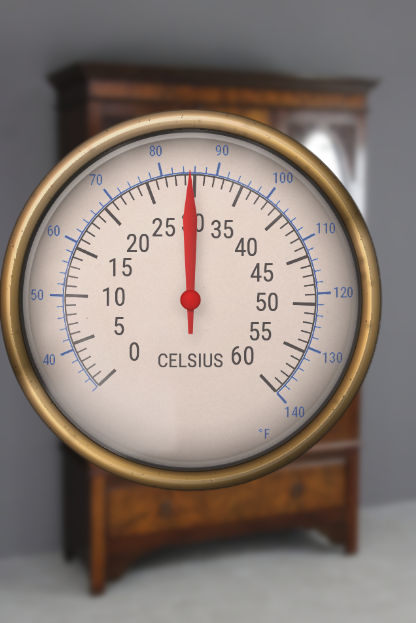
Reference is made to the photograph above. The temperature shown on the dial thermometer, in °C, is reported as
29.5 °C
